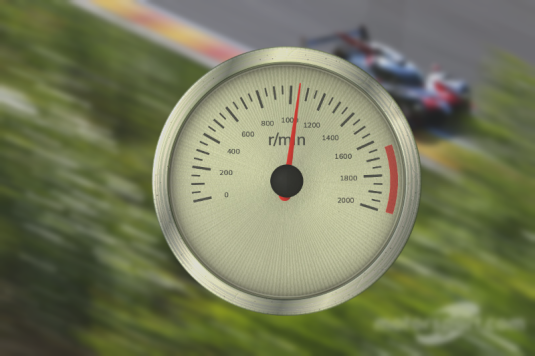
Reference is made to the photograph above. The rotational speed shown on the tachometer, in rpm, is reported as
1050 rpm
